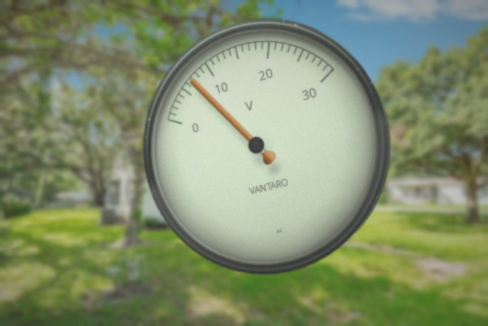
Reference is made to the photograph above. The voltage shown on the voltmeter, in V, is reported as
7 V
